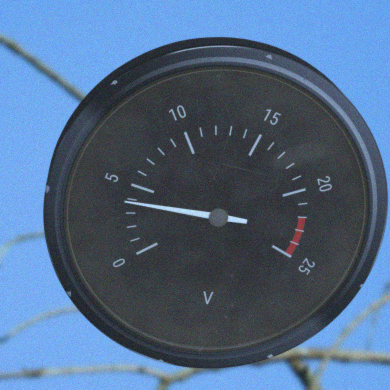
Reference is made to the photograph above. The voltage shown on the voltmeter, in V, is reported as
4 V
